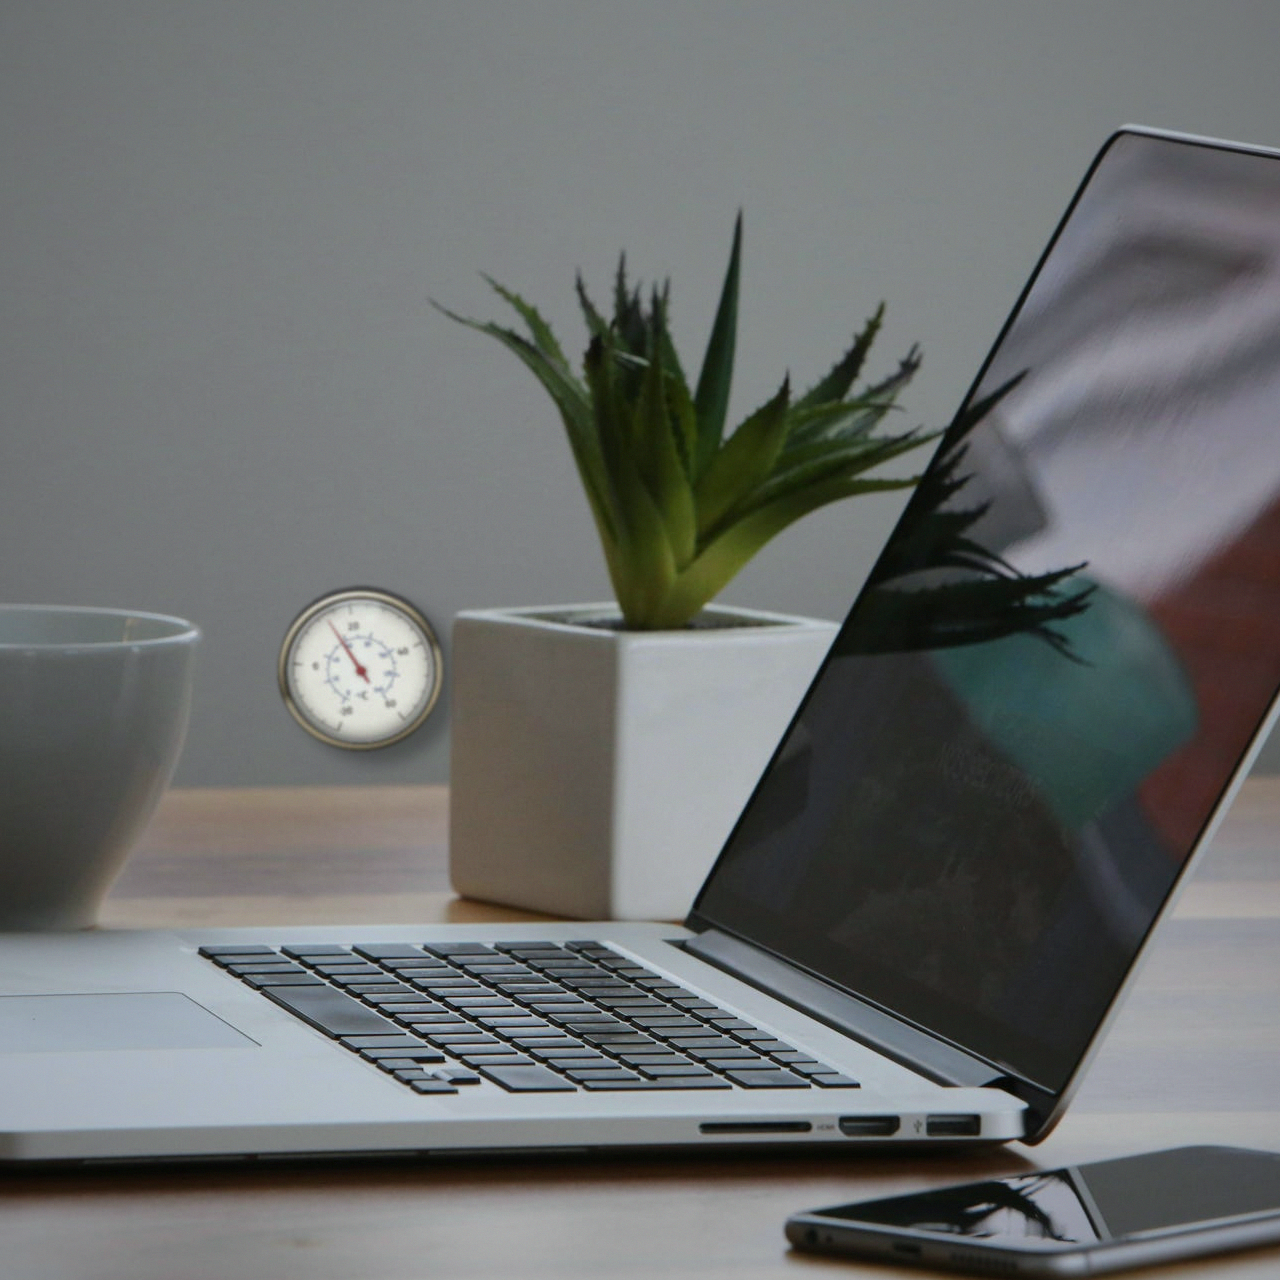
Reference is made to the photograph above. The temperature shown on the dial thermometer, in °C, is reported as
14 °C
